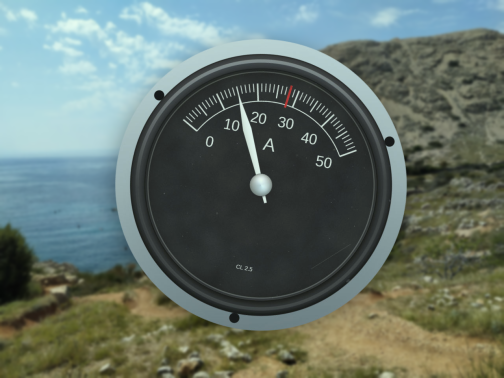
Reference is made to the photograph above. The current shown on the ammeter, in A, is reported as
15 A
